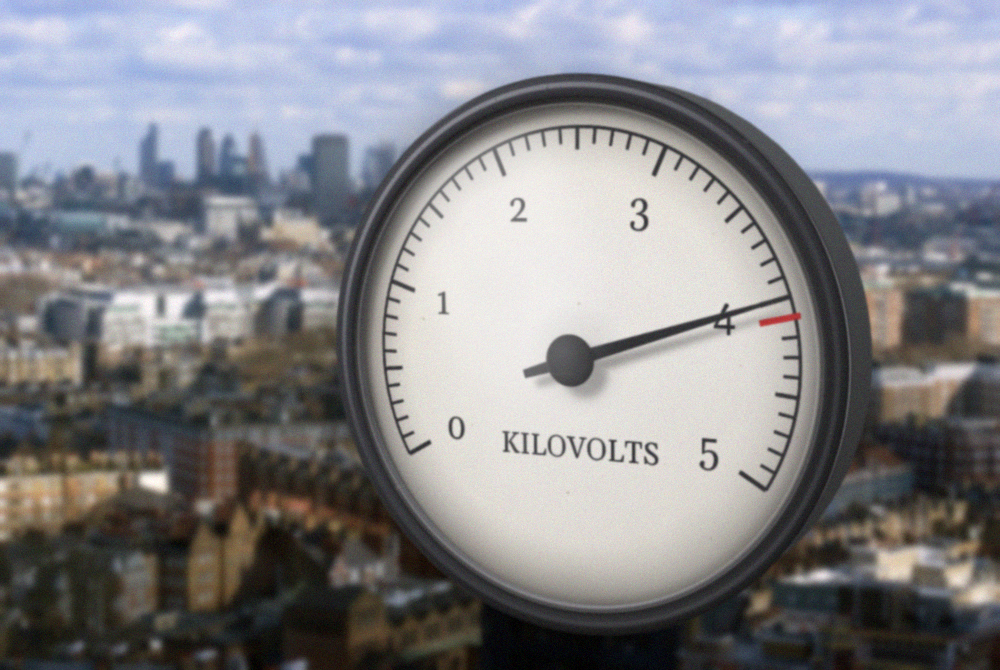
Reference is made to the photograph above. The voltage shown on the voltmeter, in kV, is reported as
4 kV
